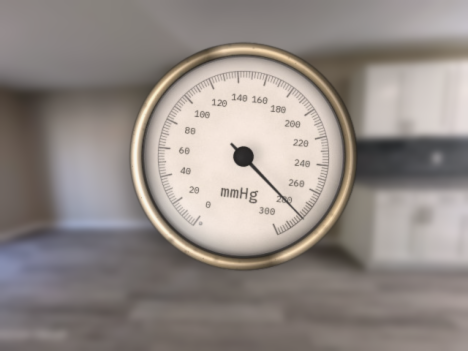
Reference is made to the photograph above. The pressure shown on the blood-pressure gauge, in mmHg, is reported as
280 mmHg
